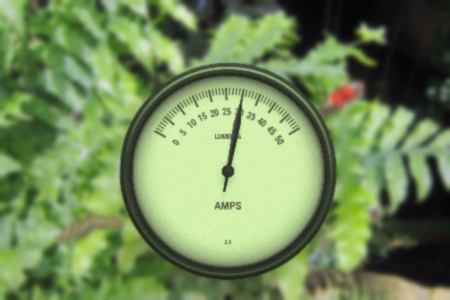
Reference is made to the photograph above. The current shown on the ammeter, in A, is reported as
30 A
